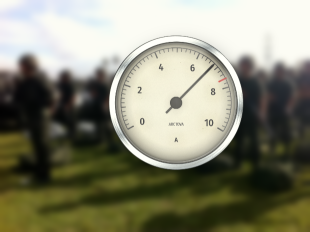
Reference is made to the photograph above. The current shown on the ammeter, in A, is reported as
6.8 A
